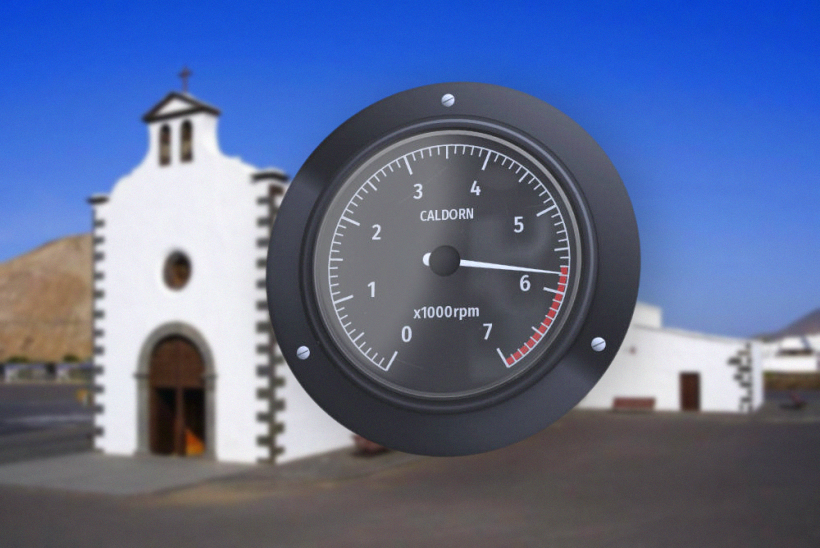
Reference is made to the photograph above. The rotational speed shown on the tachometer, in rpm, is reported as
5800 rpm
